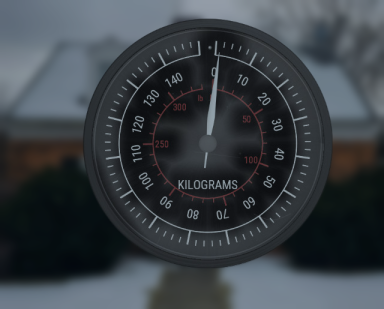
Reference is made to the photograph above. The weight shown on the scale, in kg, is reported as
1 kg
